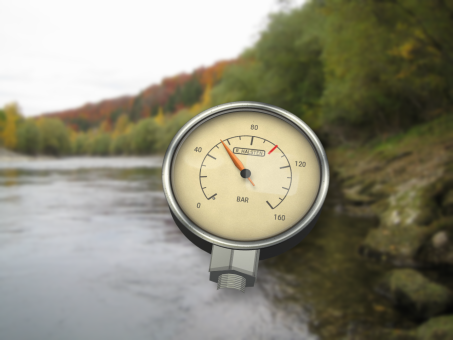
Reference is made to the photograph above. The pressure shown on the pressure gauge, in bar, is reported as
55 bar
